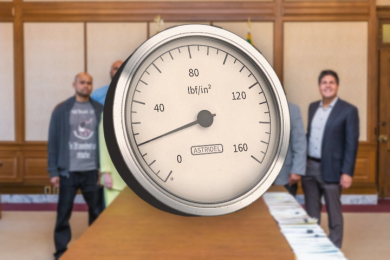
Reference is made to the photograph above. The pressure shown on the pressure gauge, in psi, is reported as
20 psi
